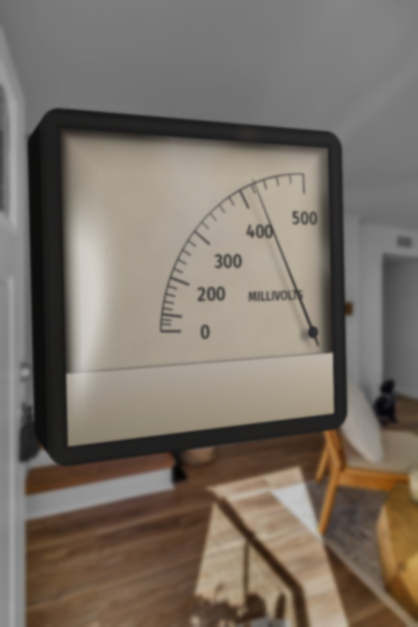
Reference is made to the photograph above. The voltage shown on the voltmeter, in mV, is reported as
420 mV
